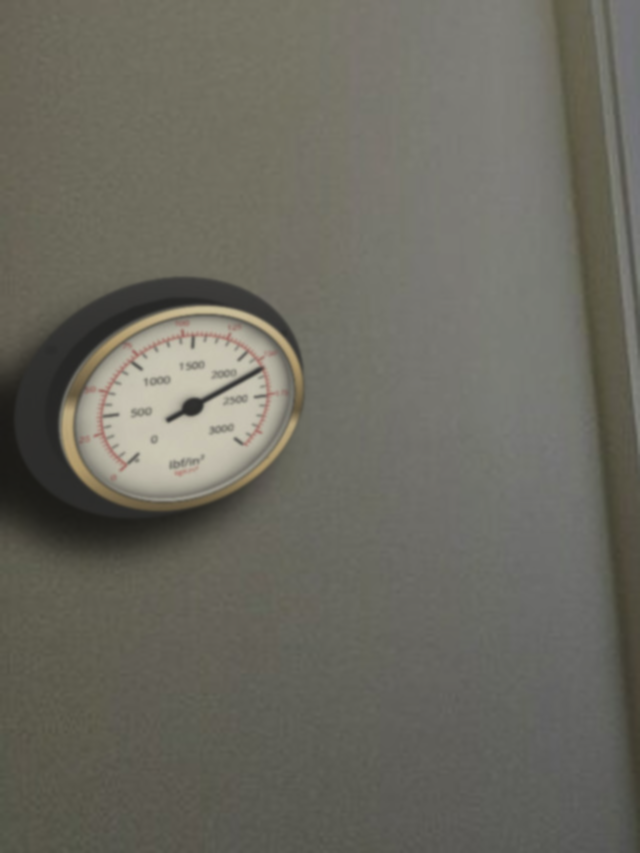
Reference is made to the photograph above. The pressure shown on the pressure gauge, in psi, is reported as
2200 psi
